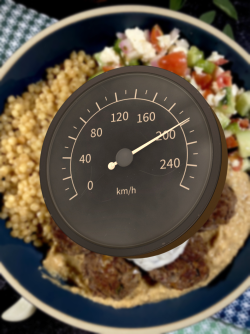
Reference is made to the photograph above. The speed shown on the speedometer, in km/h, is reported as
200 km/h
